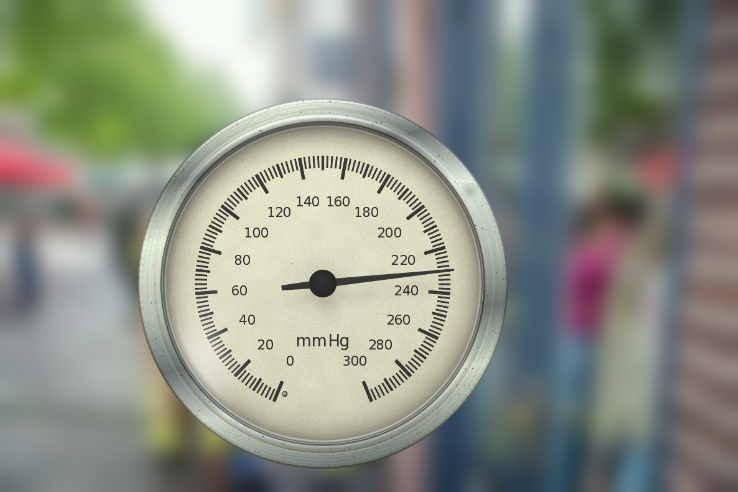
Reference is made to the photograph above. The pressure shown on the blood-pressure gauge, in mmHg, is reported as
230 mmHg
